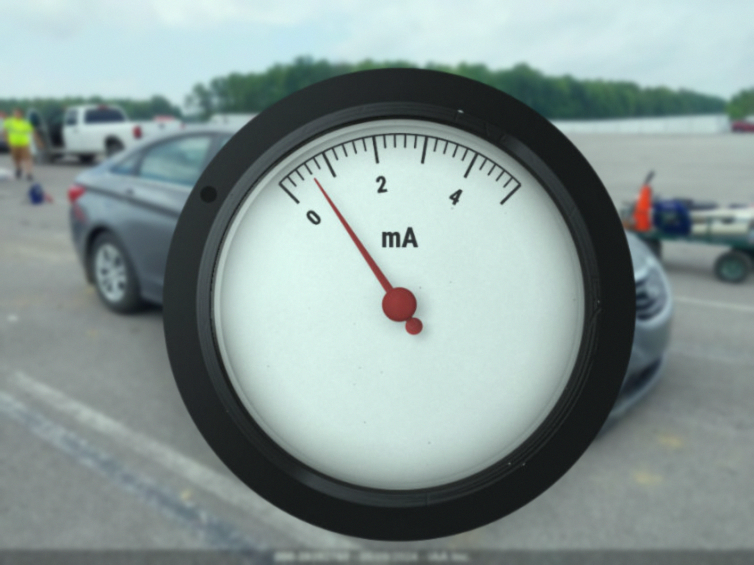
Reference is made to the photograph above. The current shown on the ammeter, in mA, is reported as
0.6 mA
